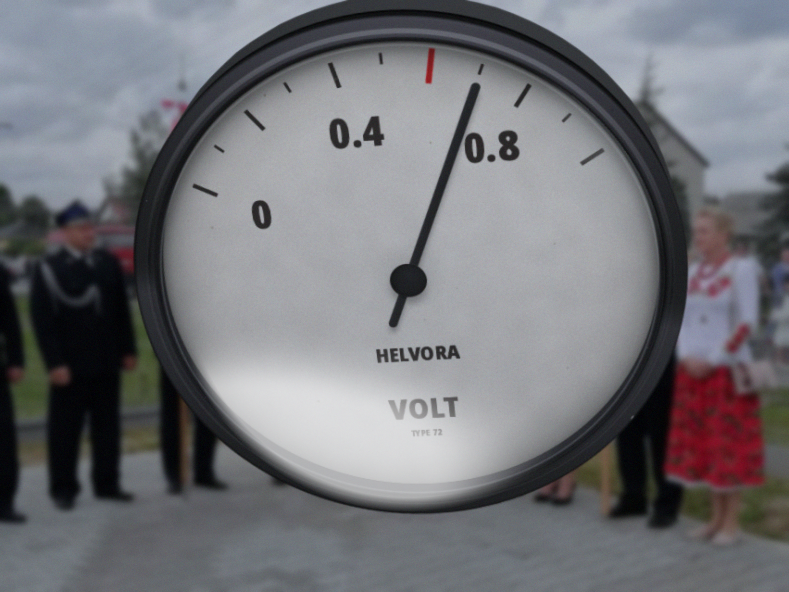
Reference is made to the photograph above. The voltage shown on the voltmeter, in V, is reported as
0.7 V
